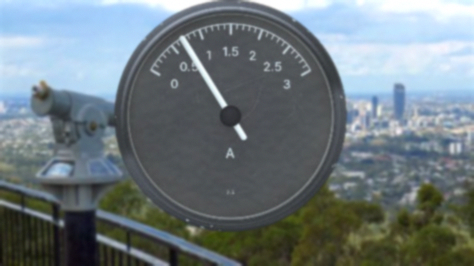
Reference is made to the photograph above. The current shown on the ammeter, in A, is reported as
0.7 A
